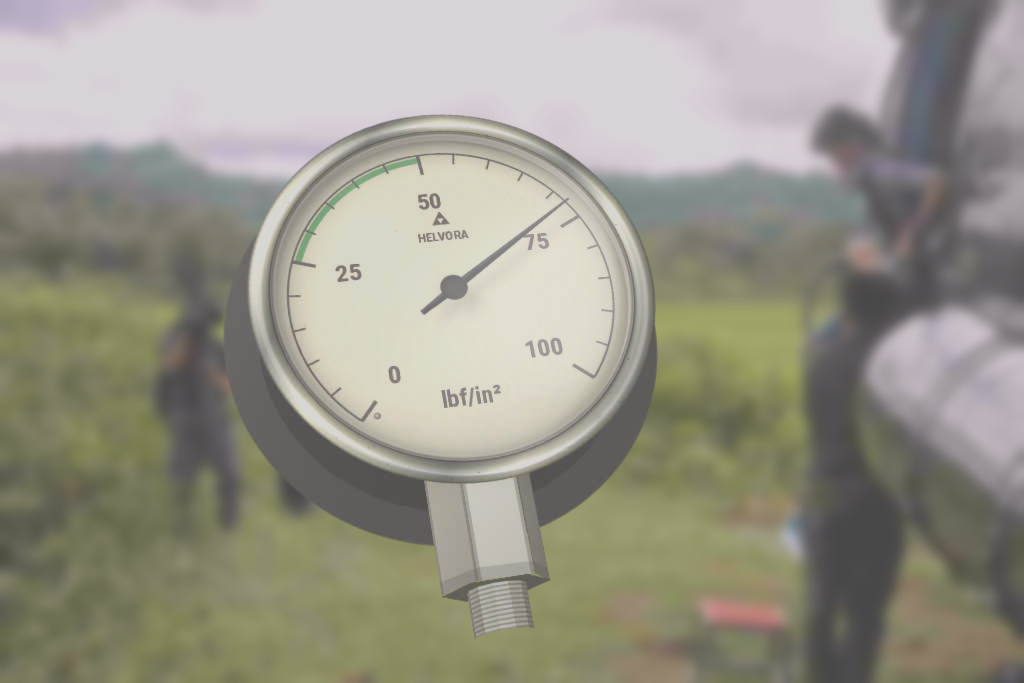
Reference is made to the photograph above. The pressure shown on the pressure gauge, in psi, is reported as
72.5 psi
